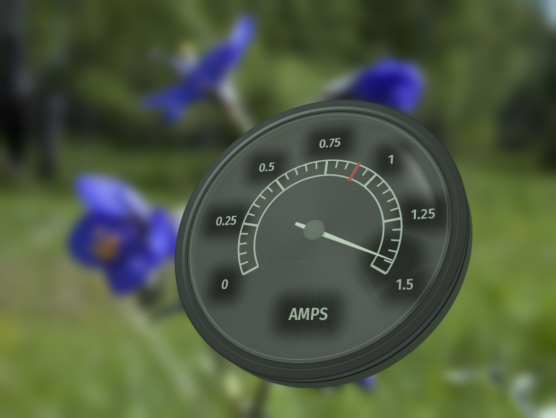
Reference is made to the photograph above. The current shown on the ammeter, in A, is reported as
1.45 A
